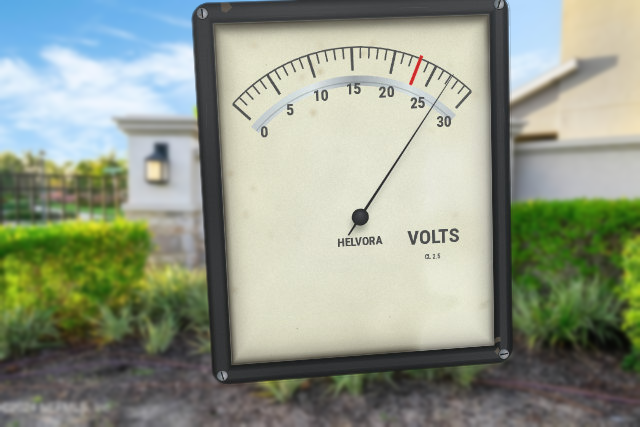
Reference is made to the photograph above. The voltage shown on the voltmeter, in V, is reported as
27 V
